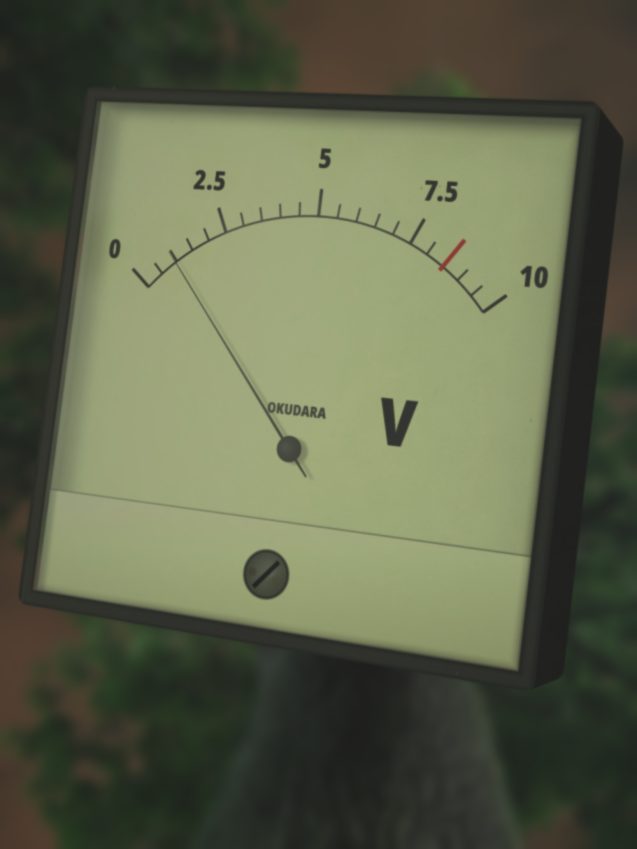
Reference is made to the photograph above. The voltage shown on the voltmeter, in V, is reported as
1 V
